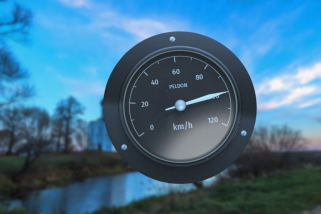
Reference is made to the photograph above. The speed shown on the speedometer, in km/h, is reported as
100 km/h
